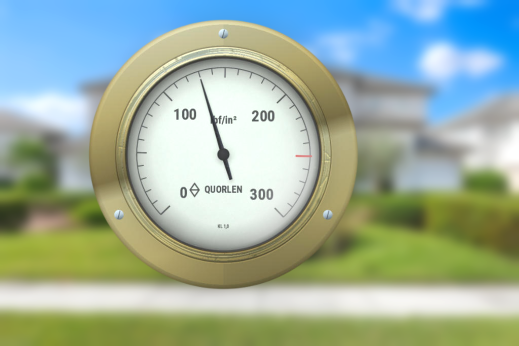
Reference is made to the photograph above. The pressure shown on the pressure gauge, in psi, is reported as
130 psi
